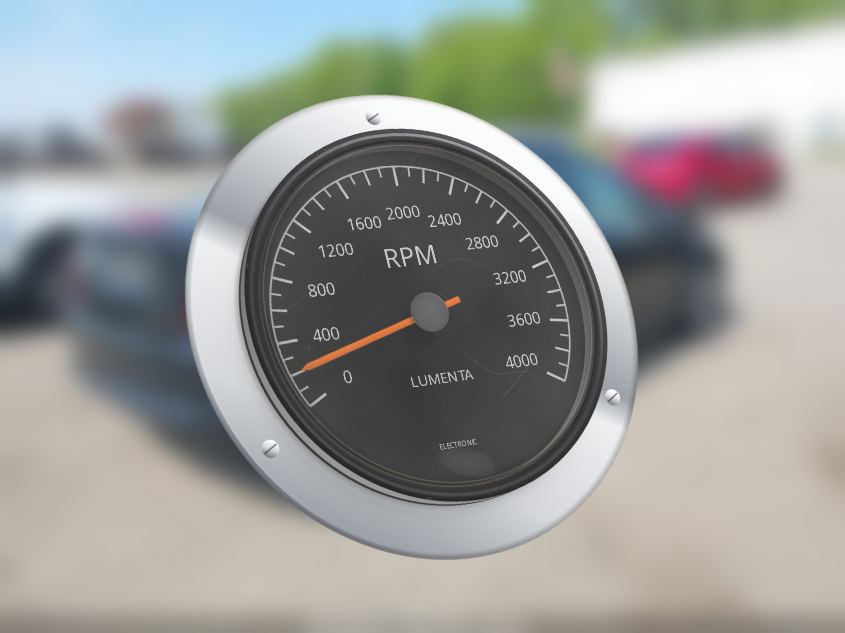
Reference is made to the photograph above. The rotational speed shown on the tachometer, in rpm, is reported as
200 rpm
